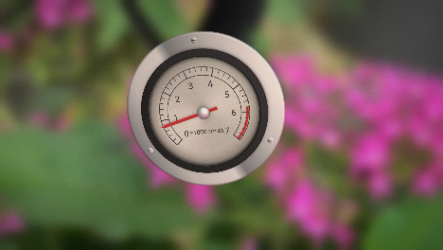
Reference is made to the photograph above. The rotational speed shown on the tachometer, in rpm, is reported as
800 rpm
